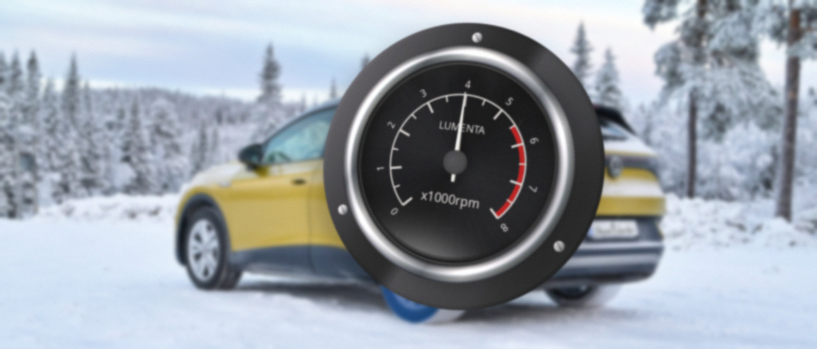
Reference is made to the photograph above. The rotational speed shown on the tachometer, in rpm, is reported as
4000 rpm
